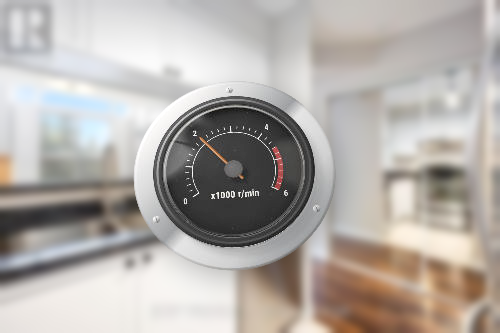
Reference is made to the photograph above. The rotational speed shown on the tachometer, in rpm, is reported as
2000 rpm
